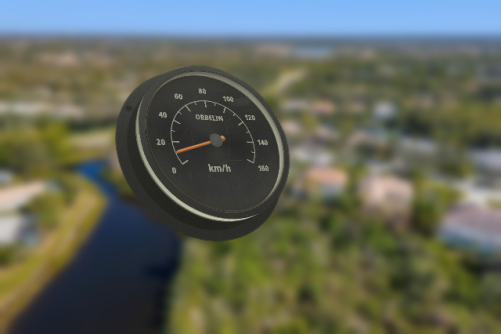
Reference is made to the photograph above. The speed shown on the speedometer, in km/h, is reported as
10 km/h
